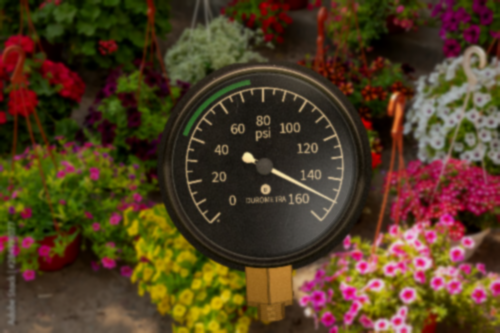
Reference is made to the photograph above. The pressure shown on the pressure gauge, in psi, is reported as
150 psi
